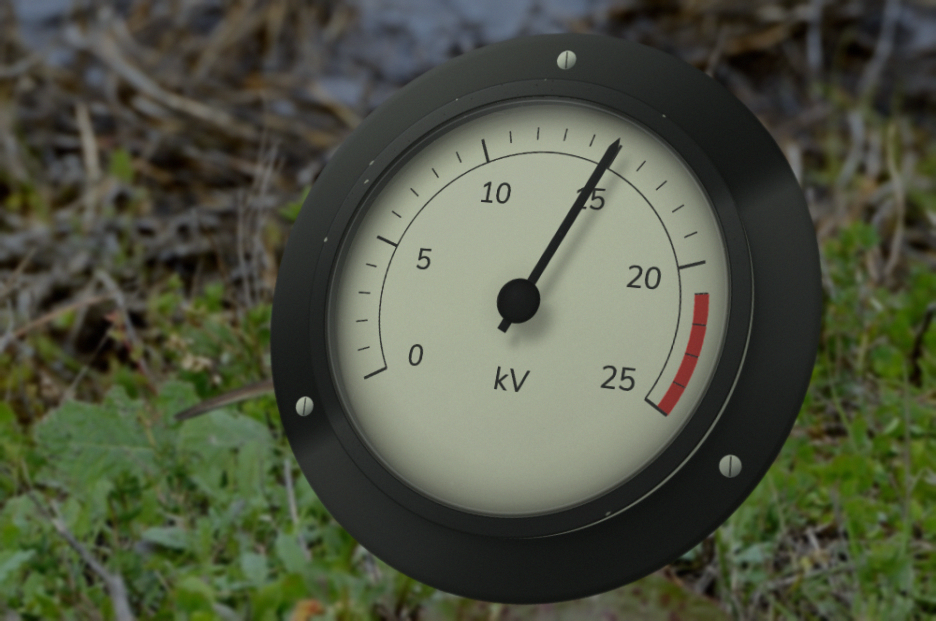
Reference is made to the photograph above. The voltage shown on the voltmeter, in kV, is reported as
15 kV
